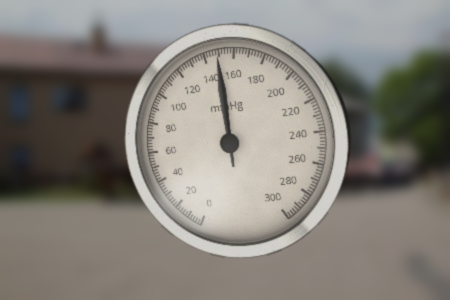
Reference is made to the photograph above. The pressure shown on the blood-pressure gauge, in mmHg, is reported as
150 mmHg
